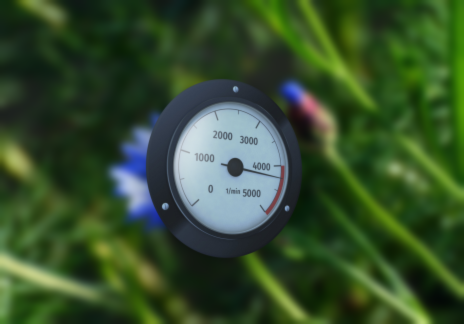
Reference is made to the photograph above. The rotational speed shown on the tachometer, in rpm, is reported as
4250 rpm
